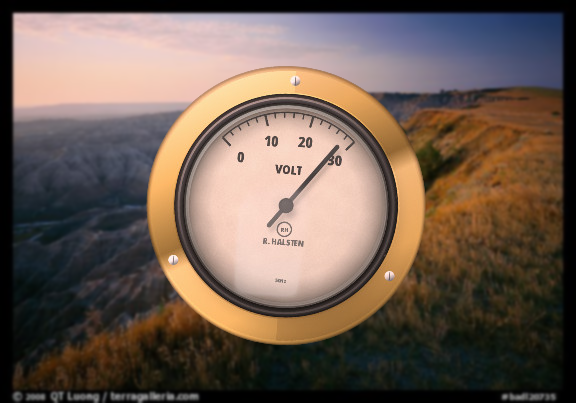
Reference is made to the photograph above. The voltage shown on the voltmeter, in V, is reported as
28 V
